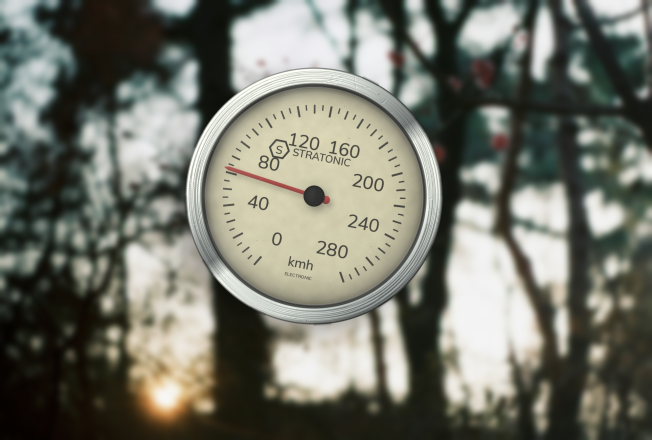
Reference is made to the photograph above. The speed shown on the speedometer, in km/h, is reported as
62.5 km/h
